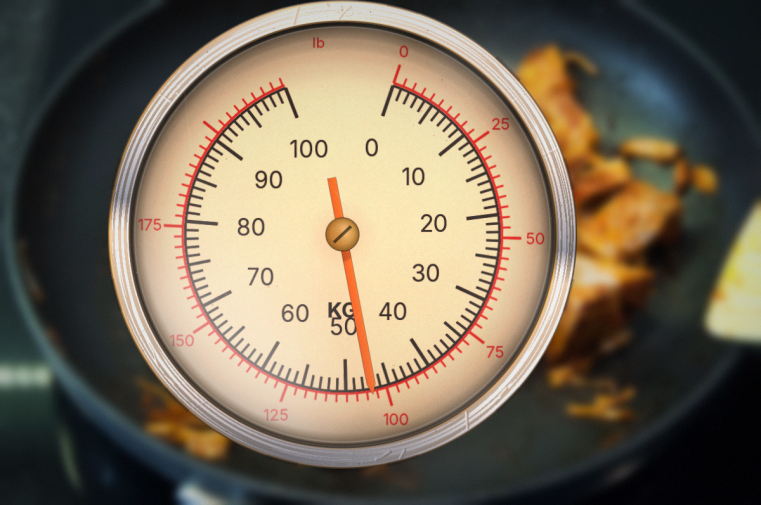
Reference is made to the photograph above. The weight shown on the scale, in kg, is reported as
47 kg
